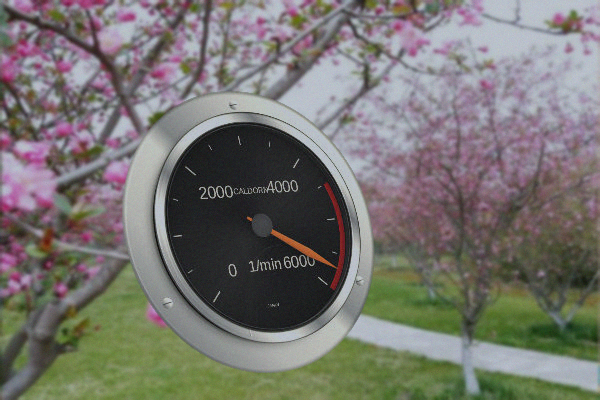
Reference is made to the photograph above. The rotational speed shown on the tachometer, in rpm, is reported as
5750 rpm
